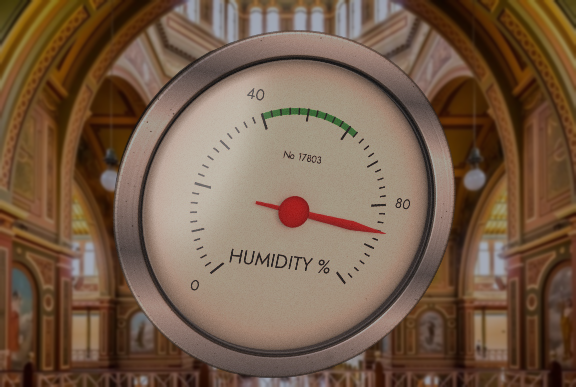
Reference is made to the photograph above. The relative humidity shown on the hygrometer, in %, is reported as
86 %
